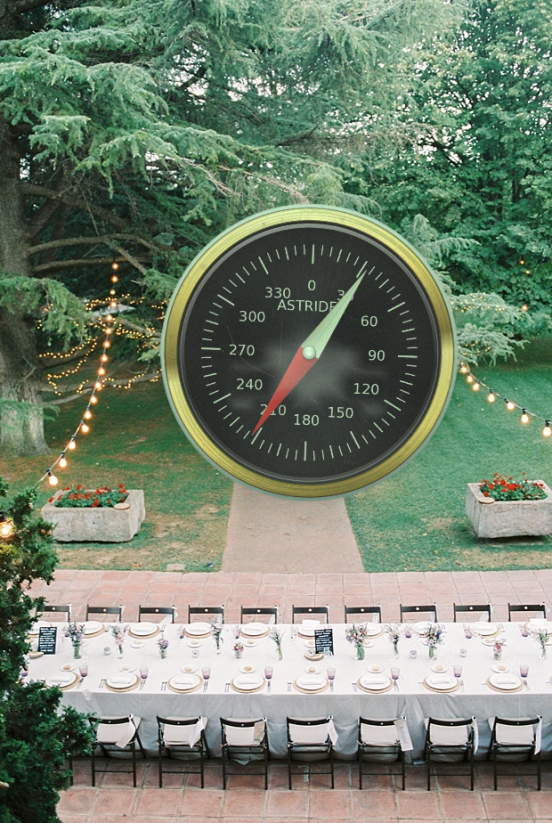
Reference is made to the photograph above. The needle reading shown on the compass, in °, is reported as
212.5 °
